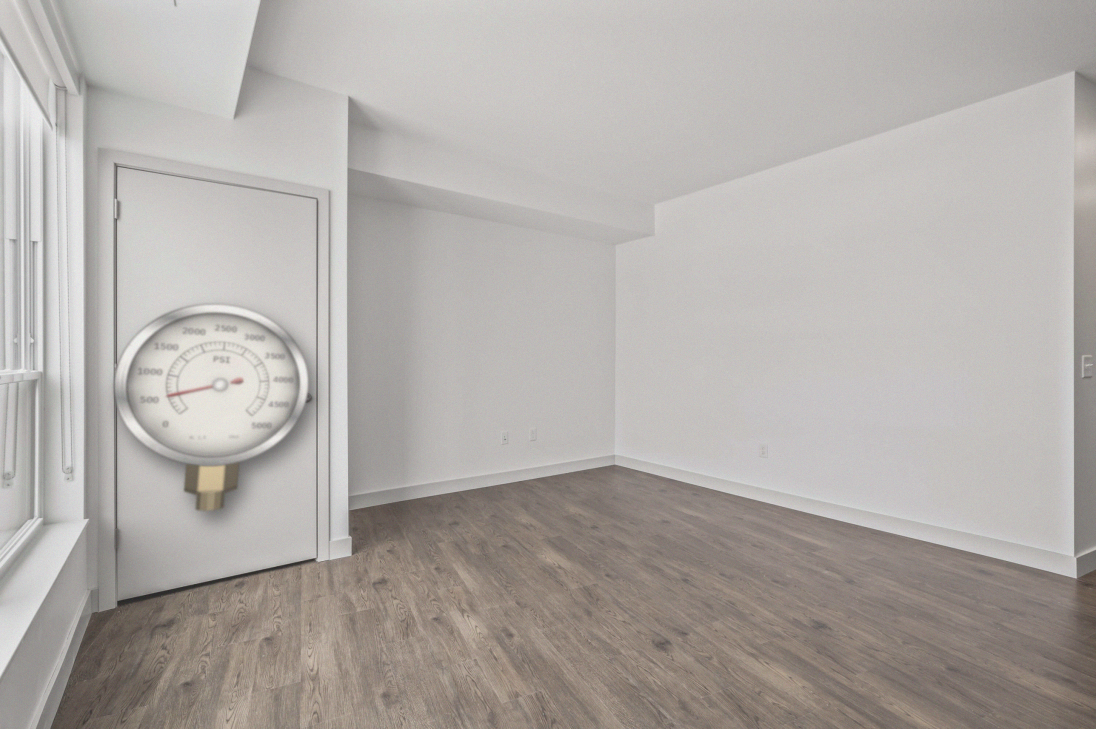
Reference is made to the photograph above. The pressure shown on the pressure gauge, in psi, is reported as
500 psi
